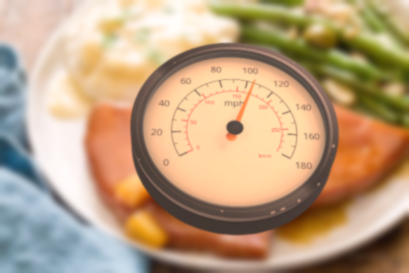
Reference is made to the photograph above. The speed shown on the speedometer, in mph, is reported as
105 mph
